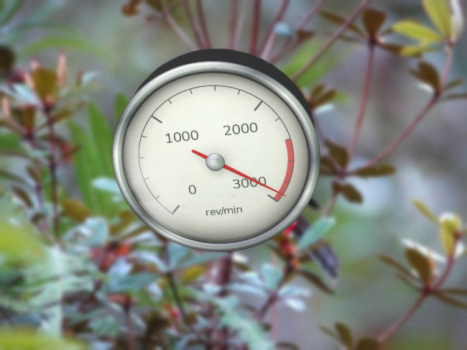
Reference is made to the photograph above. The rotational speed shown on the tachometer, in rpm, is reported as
2900 rpm
